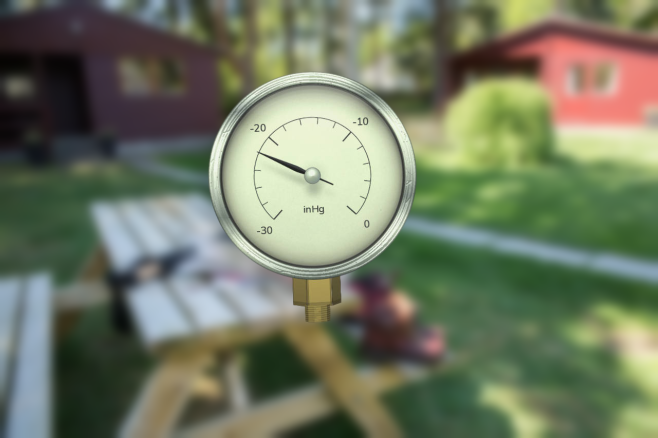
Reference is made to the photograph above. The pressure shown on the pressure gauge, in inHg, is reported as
-22 inHg
